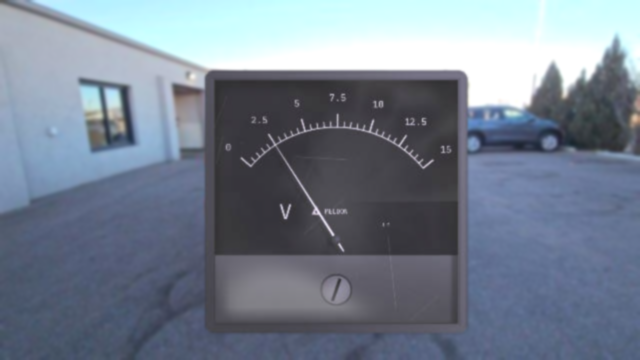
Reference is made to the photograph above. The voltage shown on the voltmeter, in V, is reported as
2.5 V
